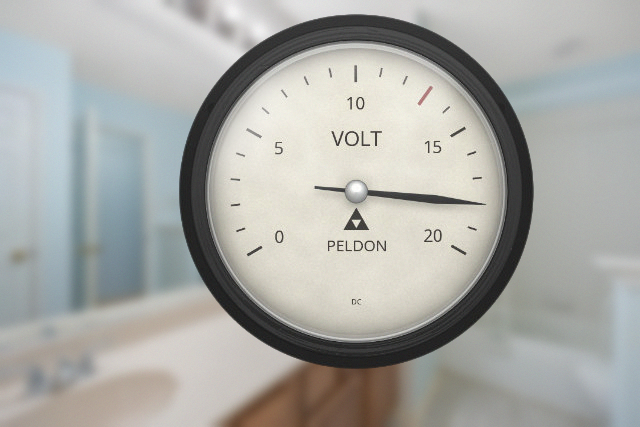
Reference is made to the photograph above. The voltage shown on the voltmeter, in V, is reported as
18 V
